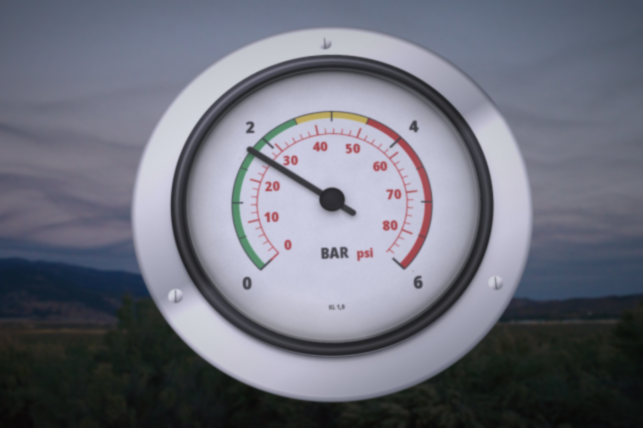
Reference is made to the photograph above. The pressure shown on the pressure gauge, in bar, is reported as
1.75 bar
